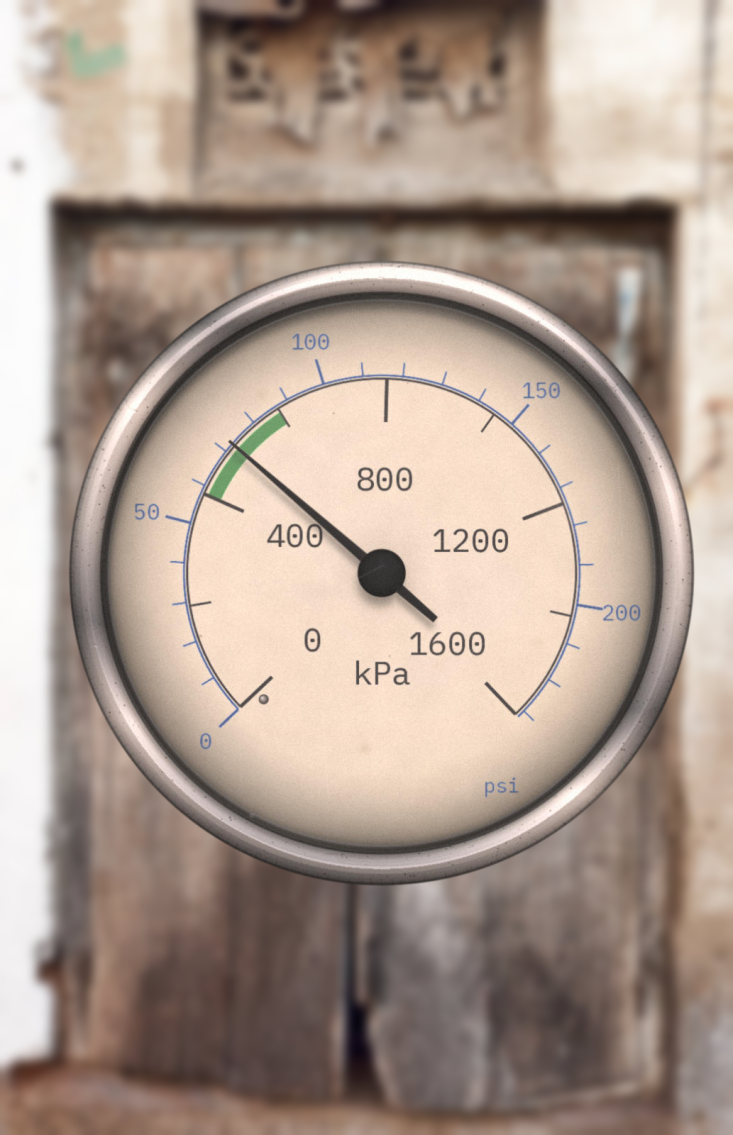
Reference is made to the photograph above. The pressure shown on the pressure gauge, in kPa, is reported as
500 kPa
